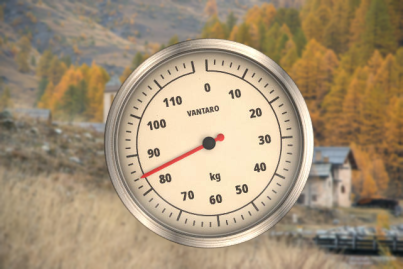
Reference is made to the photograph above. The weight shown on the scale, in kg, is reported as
84 kg
